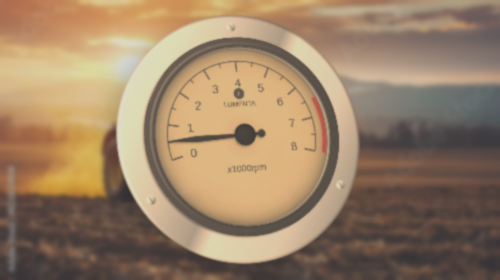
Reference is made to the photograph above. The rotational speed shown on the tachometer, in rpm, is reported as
500 rpm
